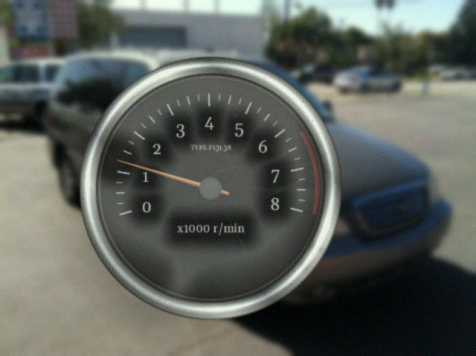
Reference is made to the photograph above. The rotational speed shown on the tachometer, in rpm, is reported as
1250 rpm
